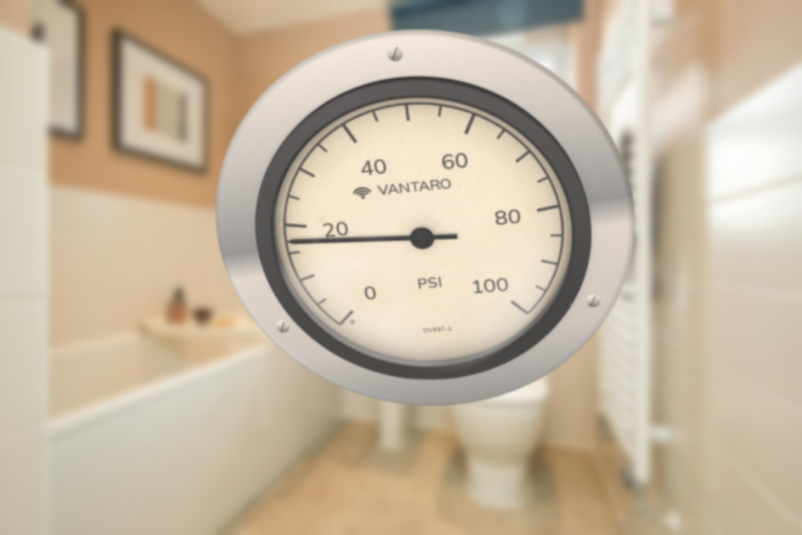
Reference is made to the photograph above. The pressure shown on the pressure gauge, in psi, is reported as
17.5 psi
